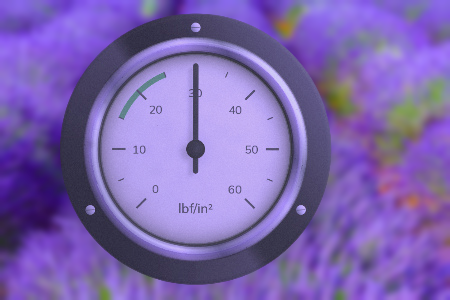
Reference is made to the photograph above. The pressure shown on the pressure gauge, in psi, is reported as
30 psi
